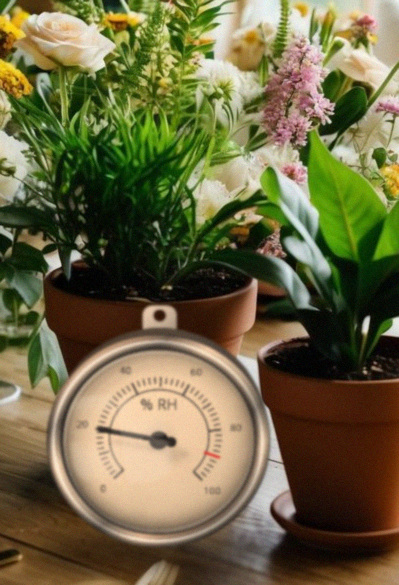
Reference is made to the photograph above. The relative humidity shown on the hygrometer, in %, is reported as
20 %
